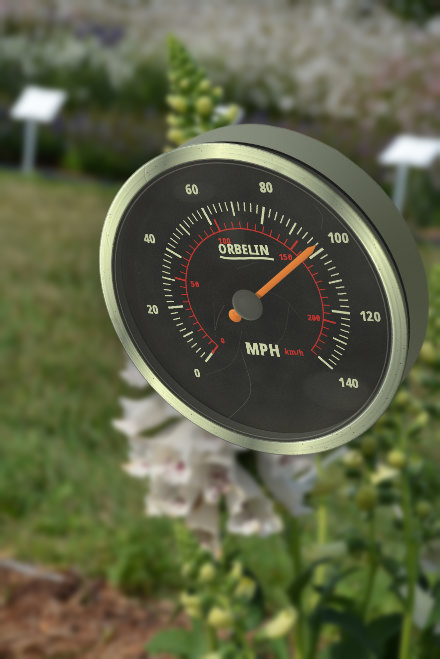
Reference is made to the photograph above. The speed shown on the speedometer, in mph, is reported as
98 mph
